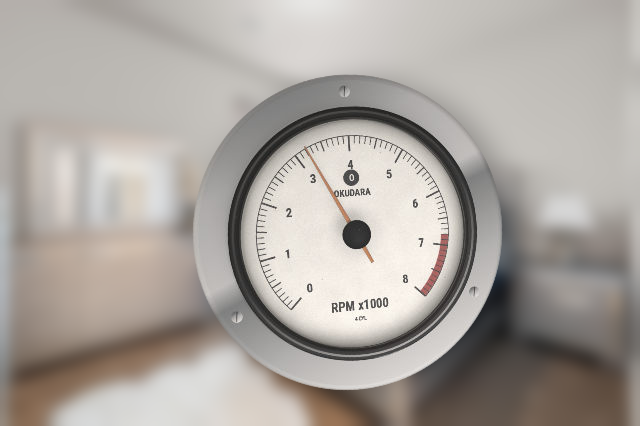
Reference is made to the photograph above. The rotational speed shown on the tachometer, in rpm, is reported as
3200 rpm
